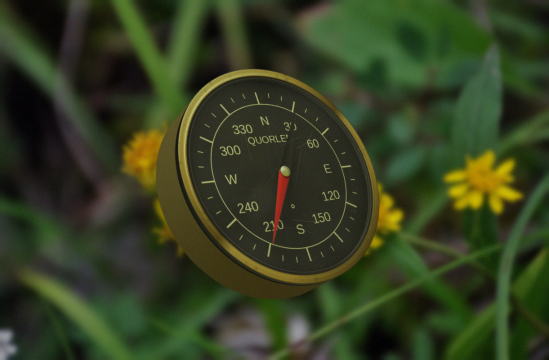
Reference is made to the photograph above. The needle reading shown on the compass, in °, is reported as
210 °
